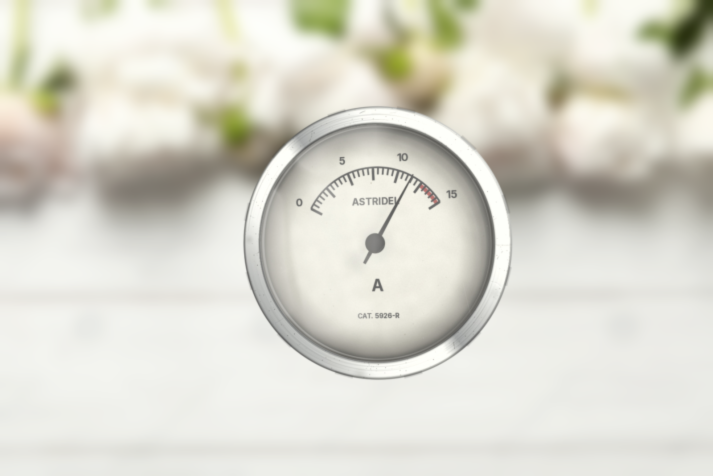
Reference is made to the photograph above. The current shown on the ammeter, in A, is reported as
11.5 A
